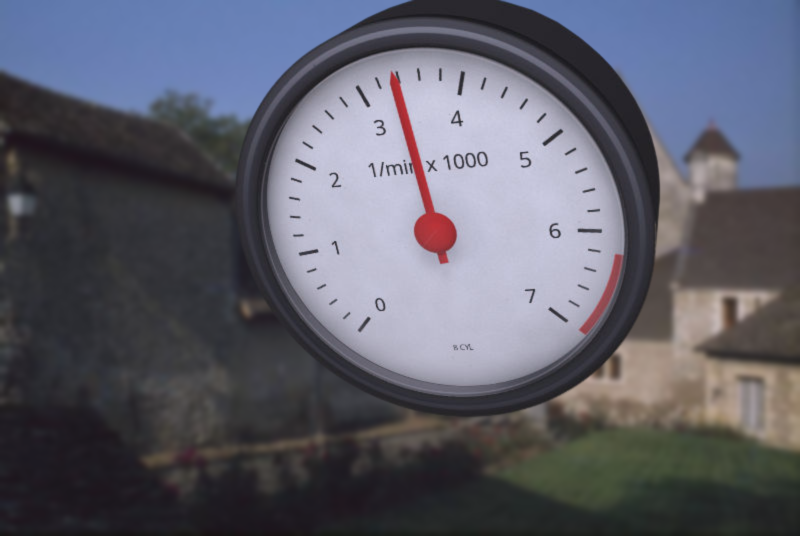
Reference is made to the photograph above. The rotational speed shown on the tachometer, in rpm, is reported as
3400 rpm
